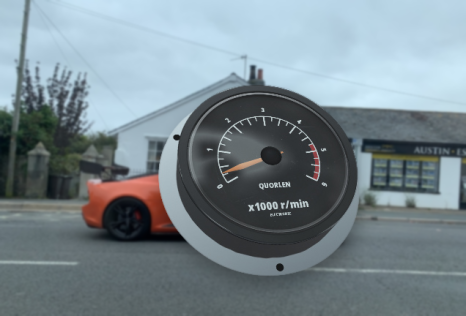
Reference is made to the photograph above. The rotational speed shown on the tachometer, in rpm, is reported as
250 rpm
